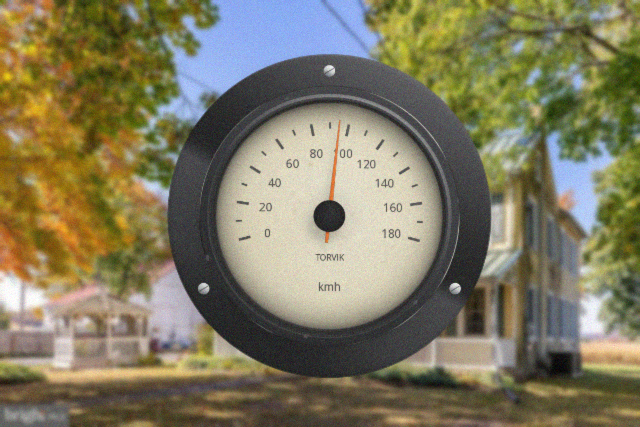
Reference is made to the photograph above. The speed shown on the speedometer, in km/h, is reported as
95 km/h
